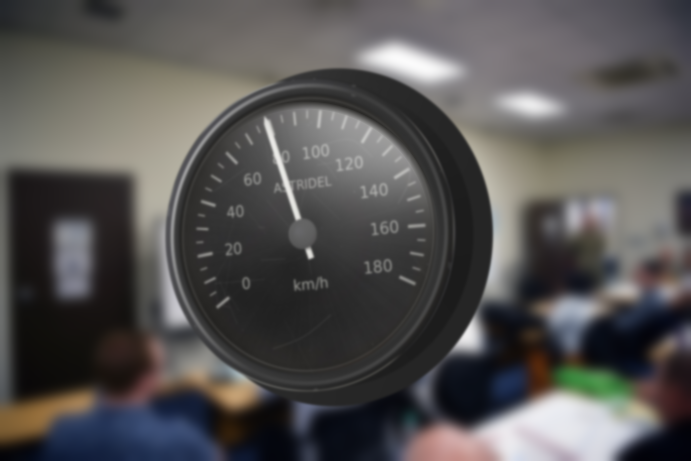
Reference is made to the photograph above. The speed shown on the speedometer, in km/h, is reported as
80 km/h
